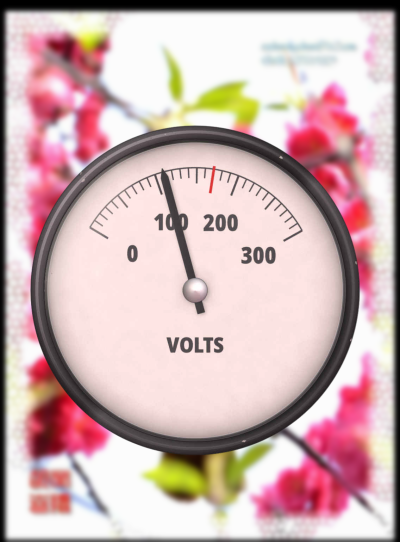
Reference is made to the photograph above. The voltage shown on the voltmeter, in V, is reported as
110 V
